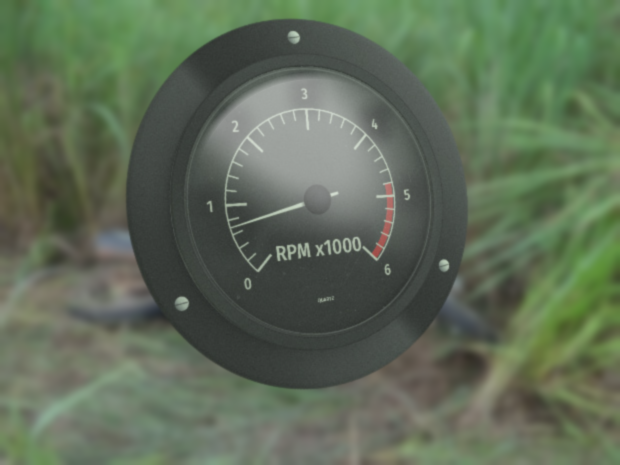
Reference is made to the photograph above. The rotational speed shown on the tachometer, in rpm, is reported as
700 rpm
